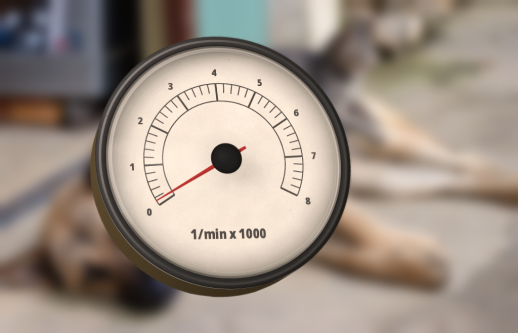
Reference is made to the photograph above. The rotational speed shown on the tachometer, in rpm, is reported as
100 rpm
